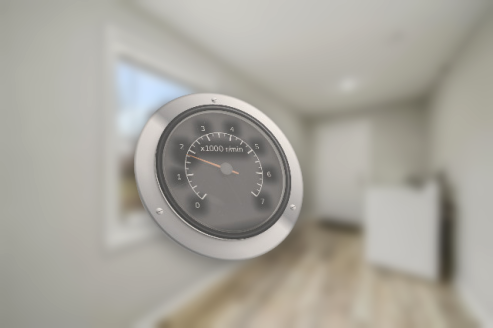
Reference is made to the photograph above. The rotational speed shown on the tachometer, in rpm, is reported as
1750 rpm
